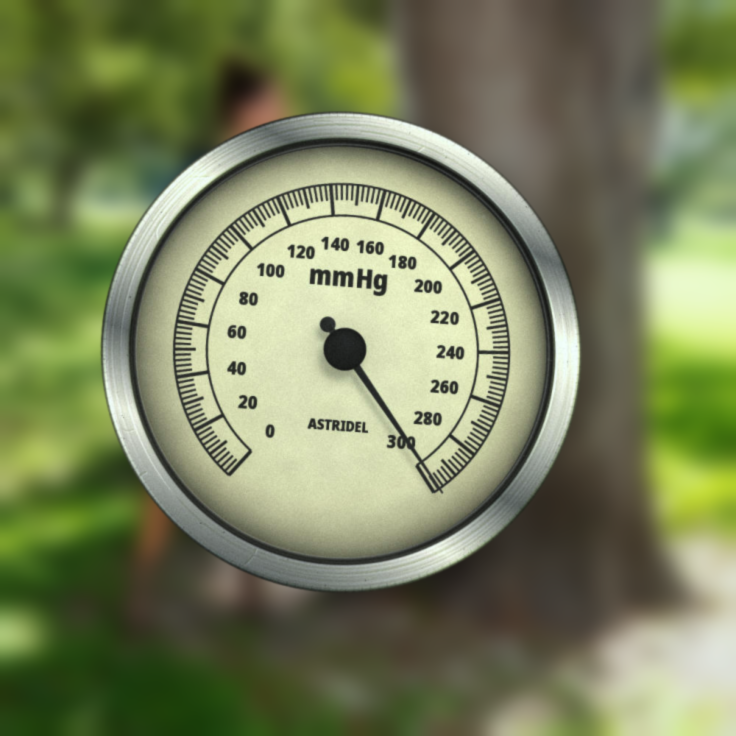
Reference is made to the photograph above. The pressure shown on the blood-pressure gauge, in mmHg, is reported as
298 mmHg
